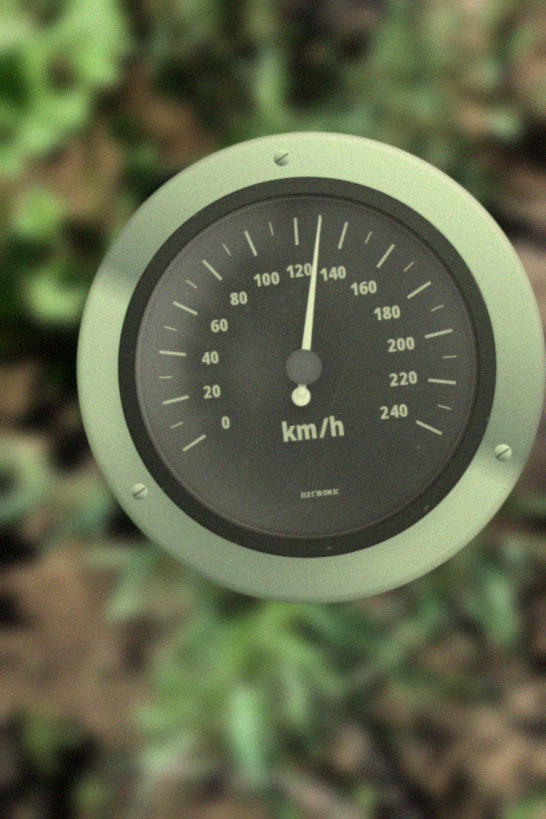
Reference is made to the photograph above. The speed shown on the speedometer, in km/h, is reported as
130 km/h
